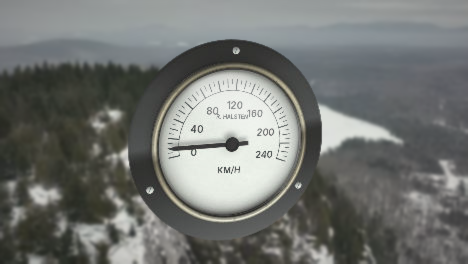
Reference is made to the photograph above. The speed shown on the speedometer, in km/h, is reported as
10 km/h
